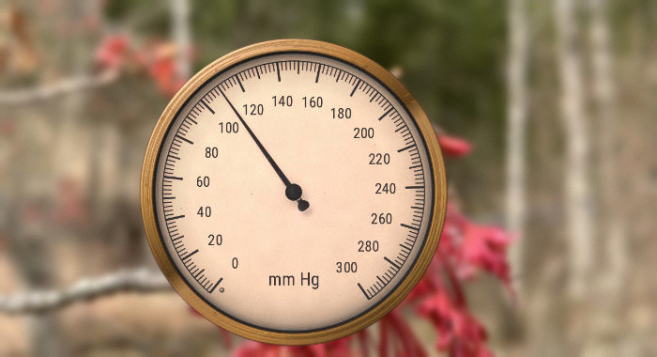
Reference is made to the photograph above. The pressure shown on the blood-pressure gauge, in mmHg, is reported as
110 mmHg
